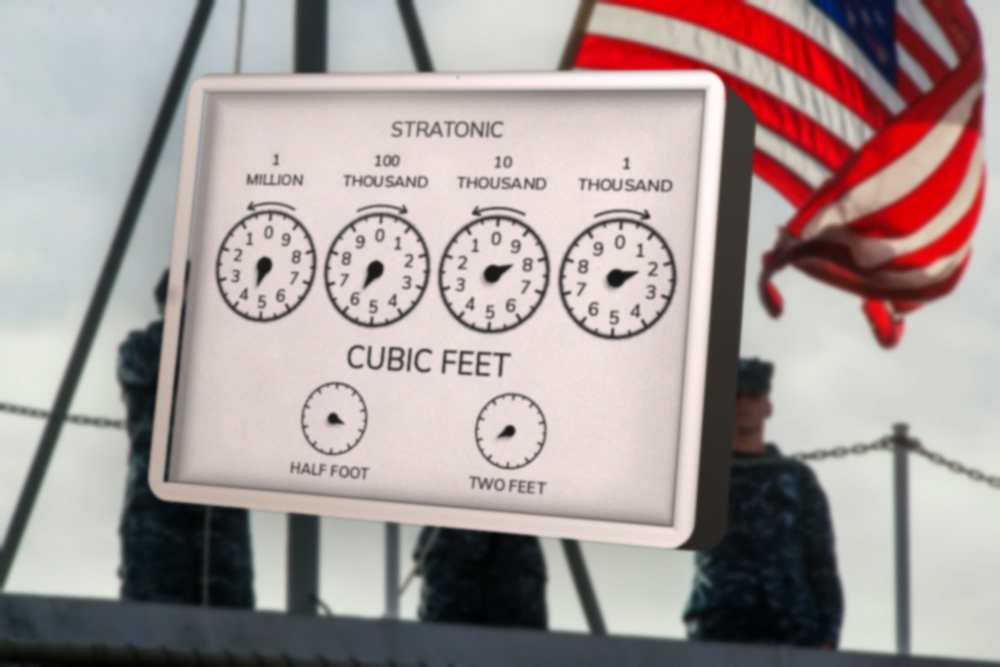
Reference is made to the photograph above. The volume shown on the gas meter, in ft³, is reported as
458200 ft³
